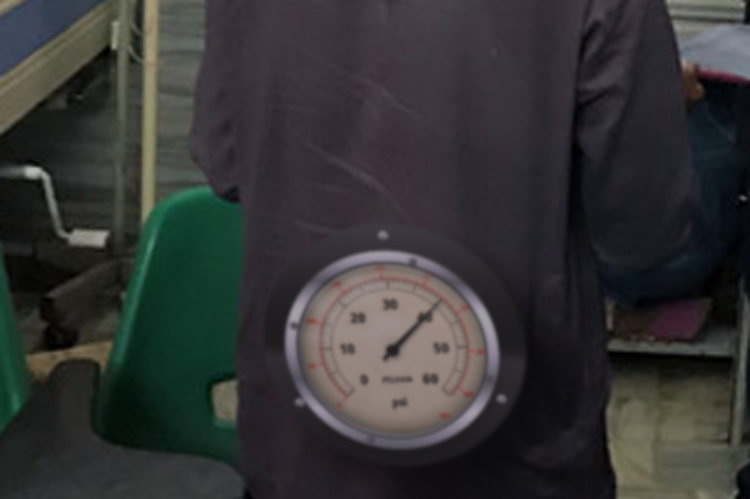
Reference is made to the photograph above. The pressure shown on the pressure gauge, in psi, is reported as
40 psi
